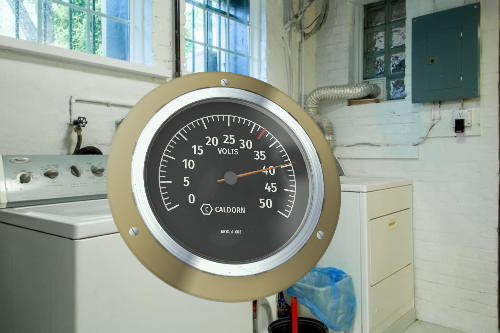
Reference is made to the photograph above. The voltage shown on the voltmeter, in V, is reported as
40 V
